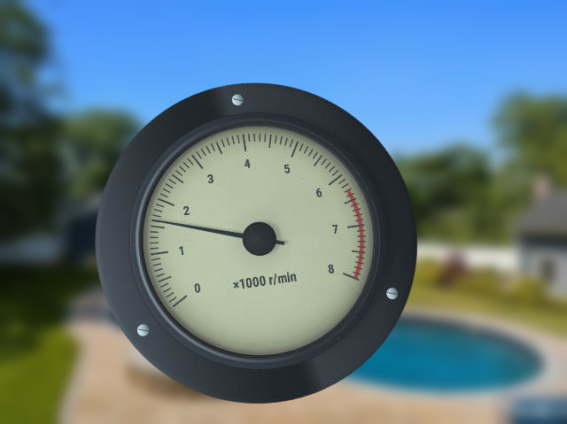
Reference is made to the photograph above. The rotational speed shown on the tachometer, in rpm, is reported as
1600 rpm
